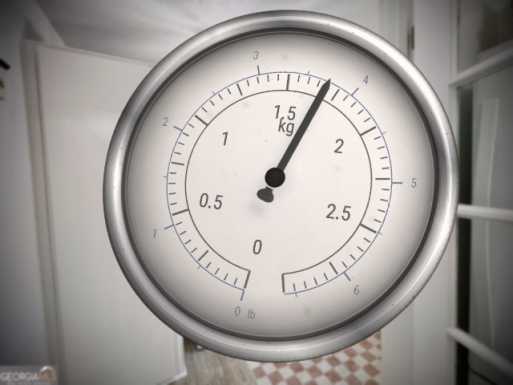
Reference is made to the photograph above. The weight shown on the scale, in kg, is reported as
1.7 kg
